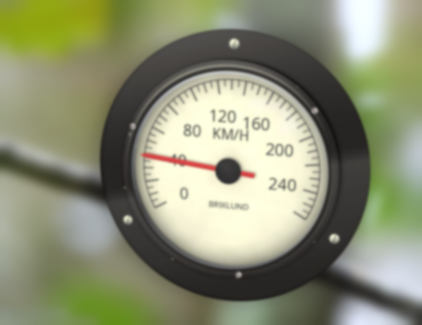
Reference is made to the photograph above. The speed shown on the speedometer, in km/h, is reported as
40 km/h
